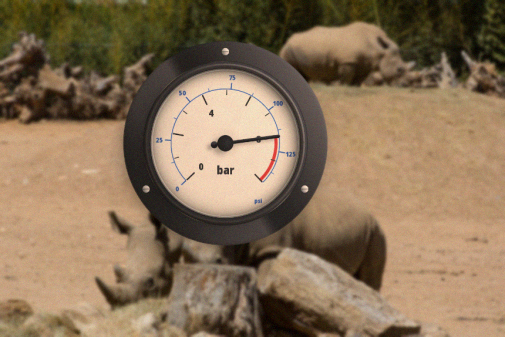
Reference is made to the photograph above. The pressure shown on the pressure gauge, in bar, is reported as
8 bar
